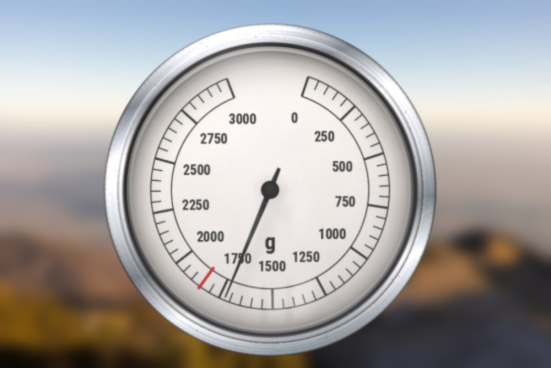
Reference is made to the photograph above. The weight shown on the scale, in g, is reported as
1725 g
